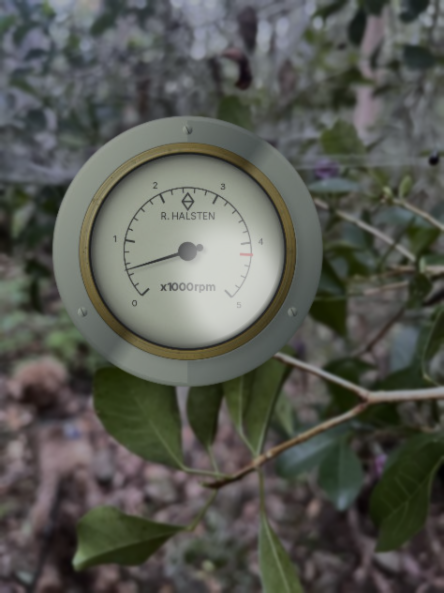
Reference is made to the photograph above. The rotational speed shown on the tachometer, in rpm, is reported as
500 rpm
